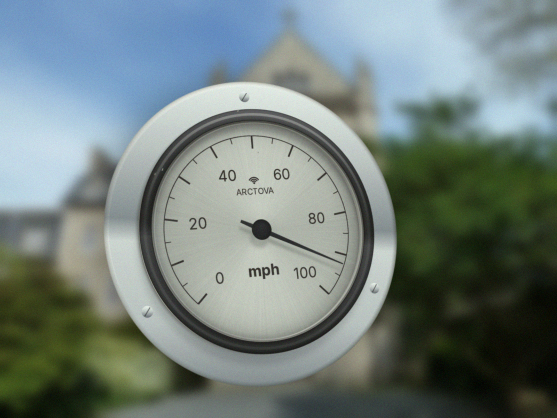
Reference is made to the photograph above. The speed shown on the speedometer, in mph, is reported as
92.5 mph
